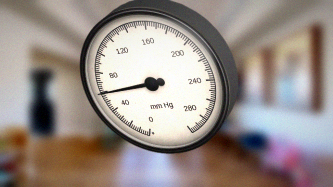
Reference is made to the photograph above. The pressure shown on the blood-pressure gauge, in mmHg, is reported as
60 mmHg
